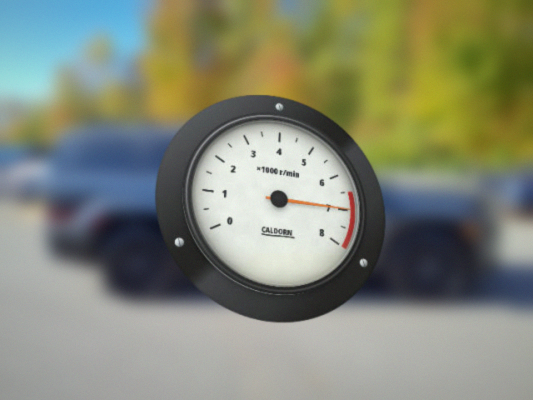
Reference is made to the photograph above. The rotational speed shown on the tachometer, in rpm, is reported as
7000 rpm
